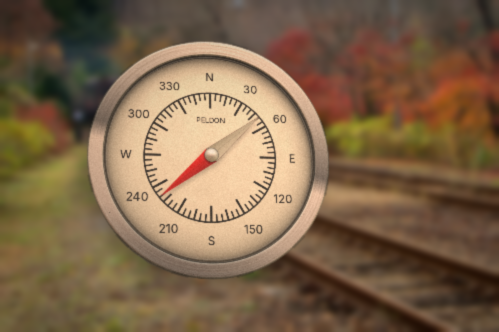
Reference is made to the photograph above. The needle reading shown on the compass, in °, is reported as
230 °
